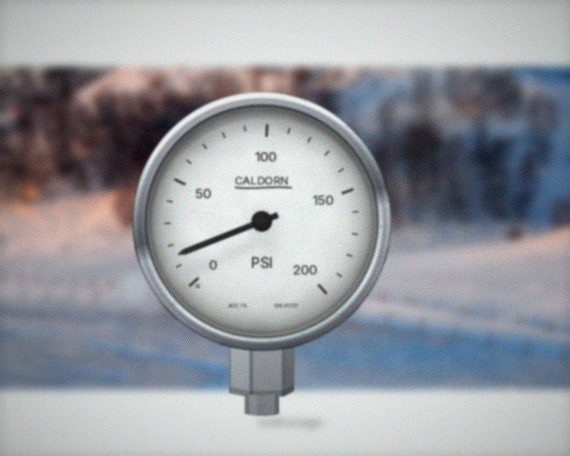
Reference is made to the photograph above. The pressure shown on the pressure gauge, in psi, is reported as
15 psi
